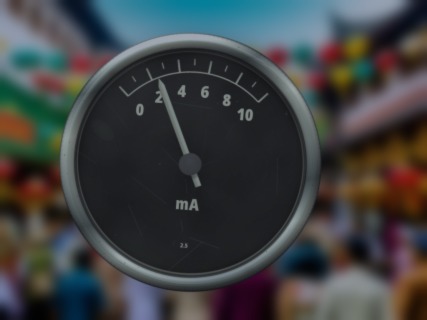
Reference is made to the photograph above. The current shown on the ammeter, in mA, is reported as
2.5 mA
